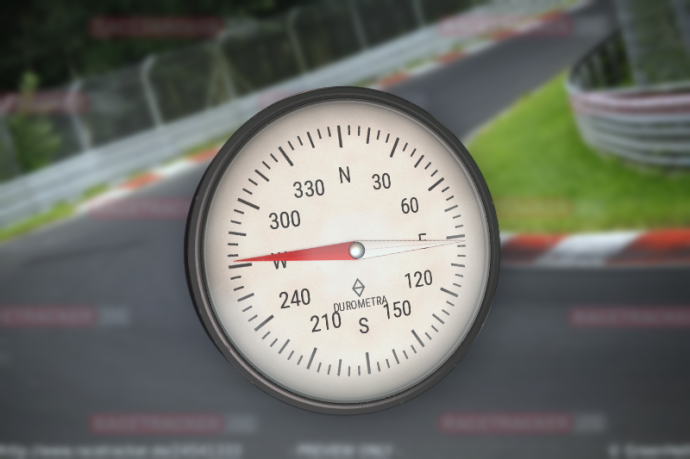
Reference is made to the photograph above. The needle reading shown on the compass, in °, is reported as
272.5 °
